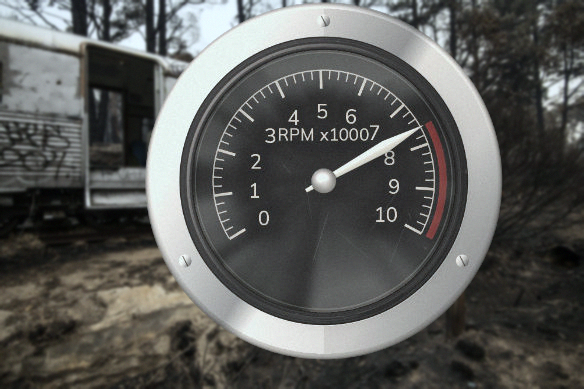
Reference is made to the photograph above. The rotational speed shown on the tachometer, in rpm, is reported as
7600 rpm
